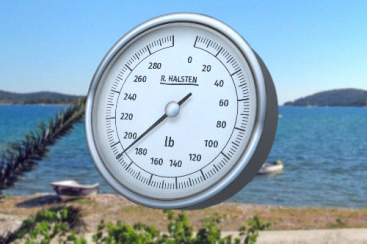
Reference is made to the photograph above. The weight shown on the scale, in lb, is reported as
190 lb
